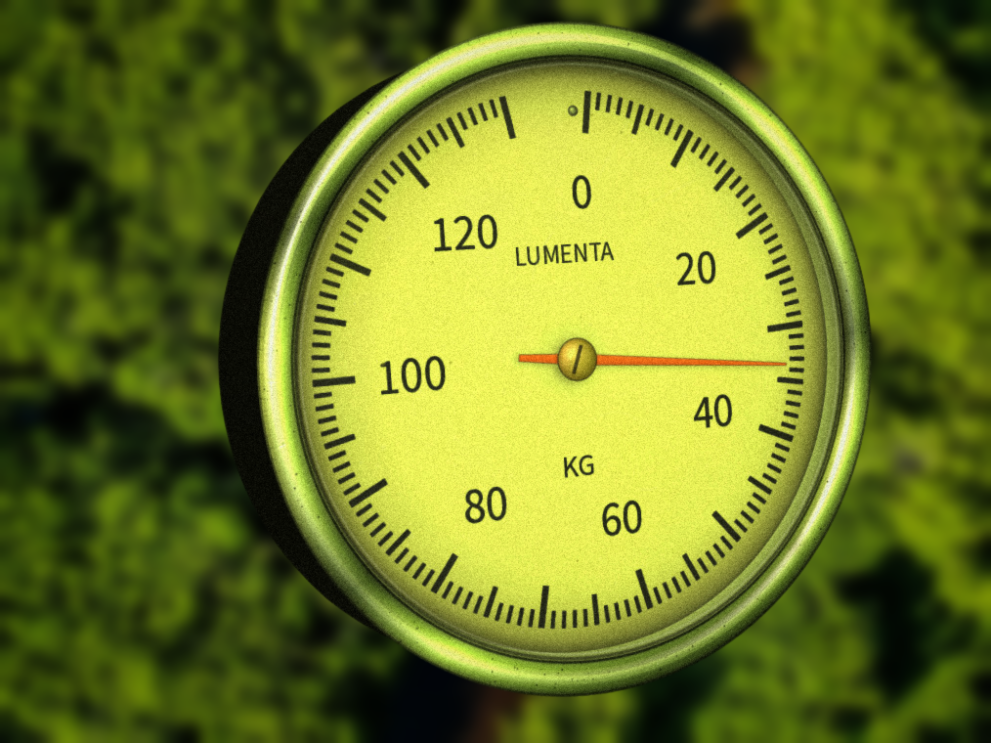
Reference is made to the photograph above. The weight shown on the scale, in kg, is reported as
33.5 kg
